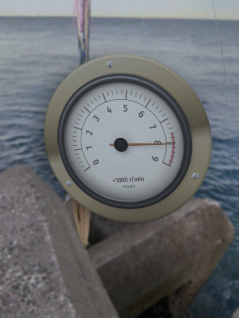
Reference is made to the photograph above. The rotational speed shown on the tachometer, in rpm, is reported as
8000 rpm
